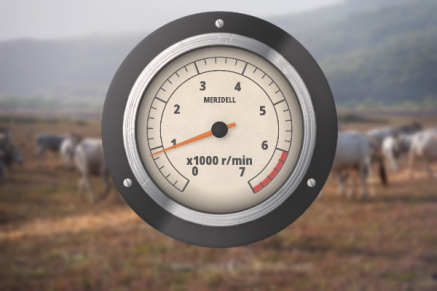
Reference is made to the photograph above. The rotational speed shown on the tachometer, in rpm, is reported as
900 rpm
